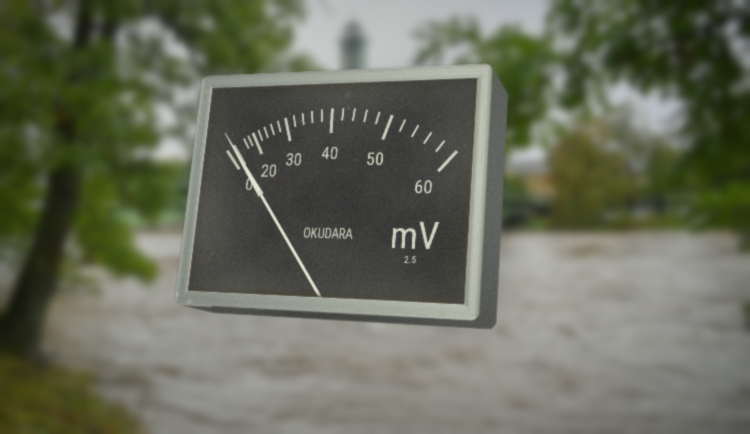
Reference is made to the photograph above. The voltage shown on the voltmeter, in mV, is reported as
10 mV
